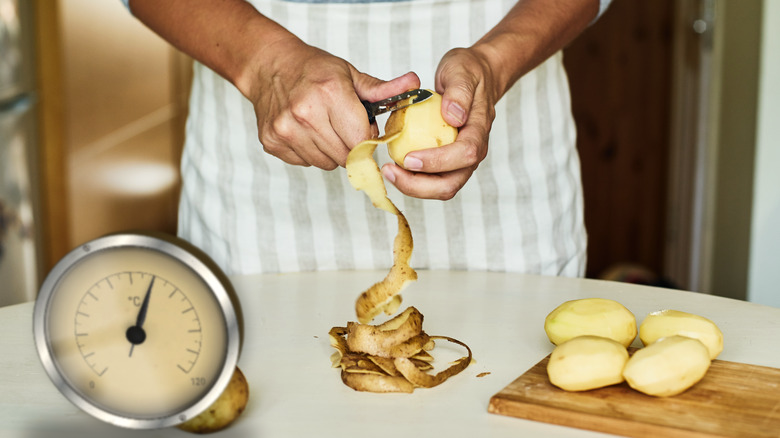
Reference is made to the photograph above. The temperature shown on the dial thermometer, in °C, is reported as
70 °C
